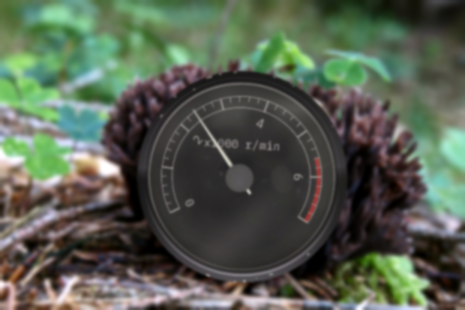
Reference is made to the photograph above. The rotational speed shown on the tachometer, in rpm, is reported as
2400 rpm
